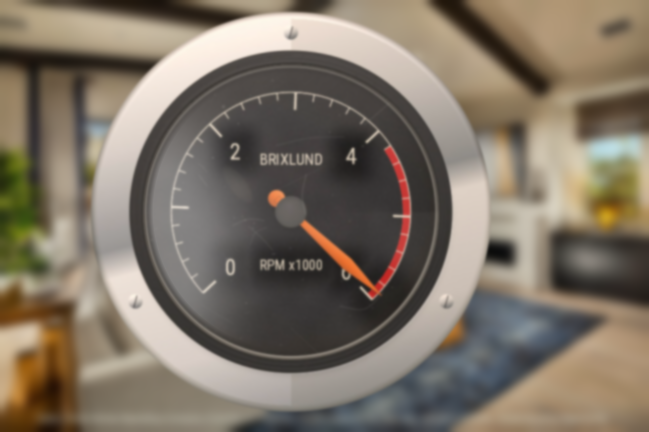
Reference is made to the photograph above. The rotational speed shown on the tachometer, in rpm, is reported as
5900 rpm
